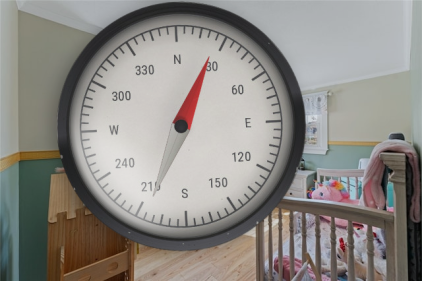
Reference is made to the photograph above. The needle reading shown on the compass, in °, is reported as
25 °
